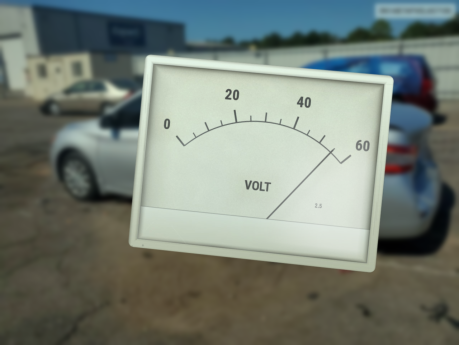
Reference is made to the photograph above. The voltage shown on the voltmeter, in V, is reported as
55 V
